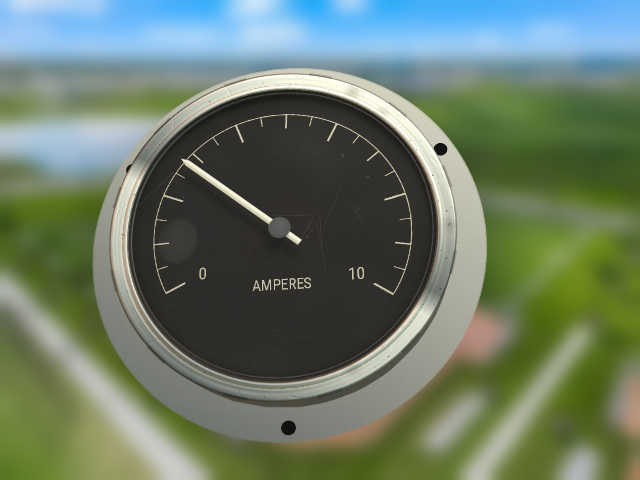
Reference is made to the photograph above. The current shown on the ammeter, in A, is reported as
2.75 A
